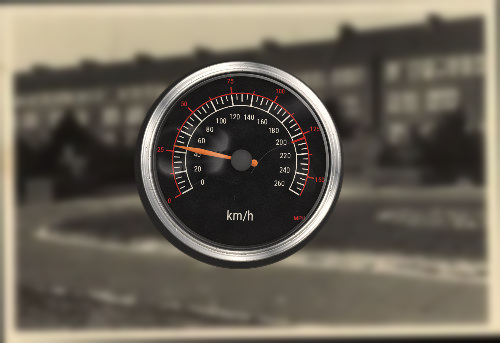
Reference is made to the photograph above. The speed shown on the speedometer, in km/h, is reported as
45 km/h
